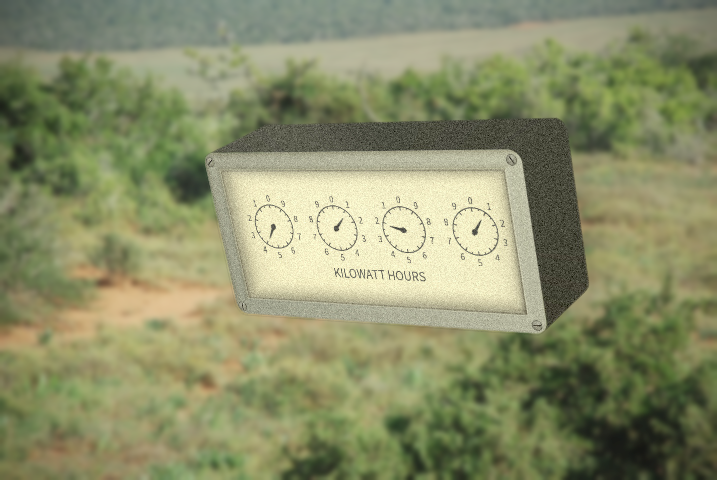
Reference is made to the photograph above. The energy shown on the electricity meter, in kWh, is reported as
4121 kWh
